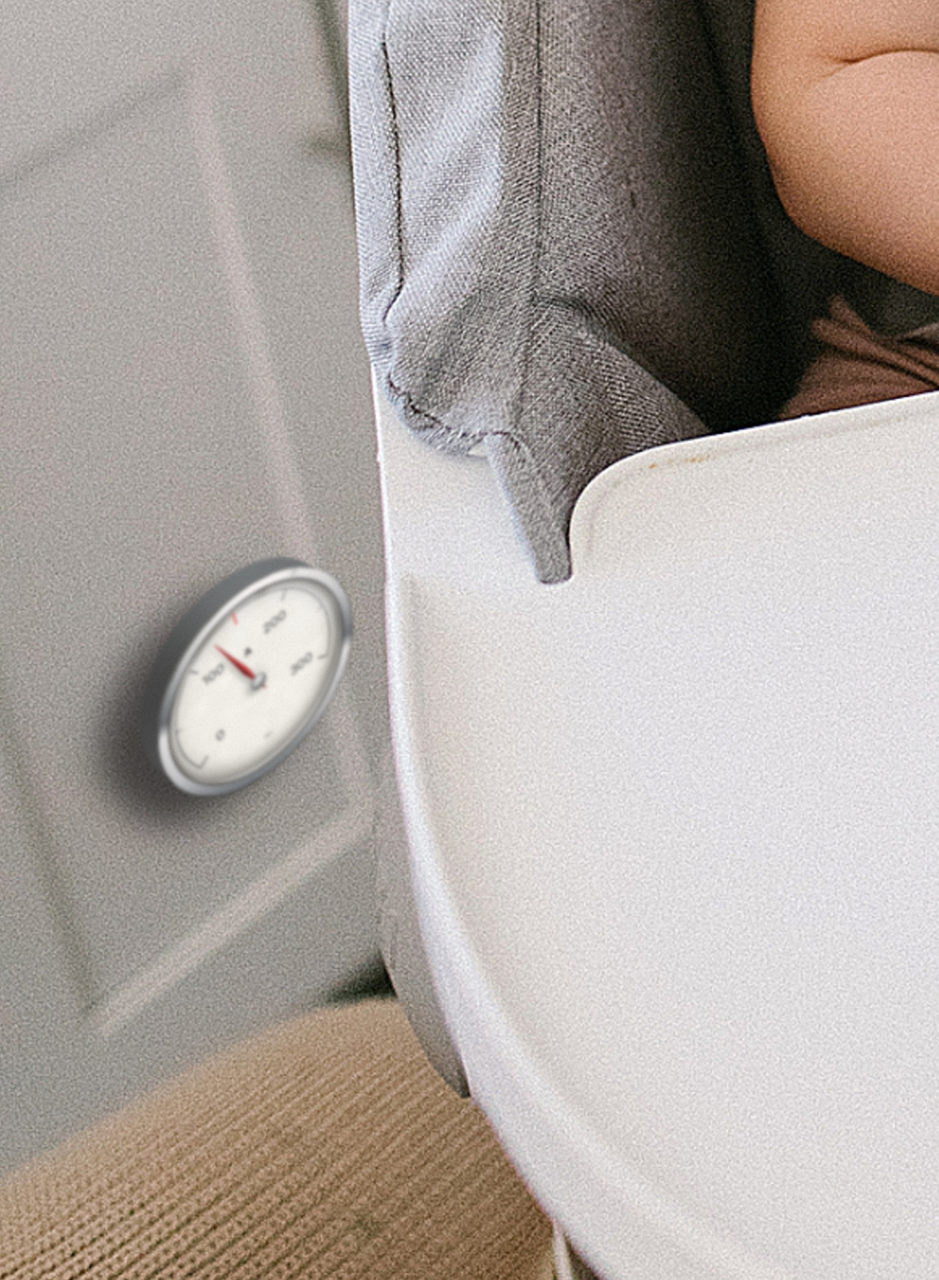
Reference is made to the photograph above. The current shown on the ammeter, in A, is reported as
125 A
